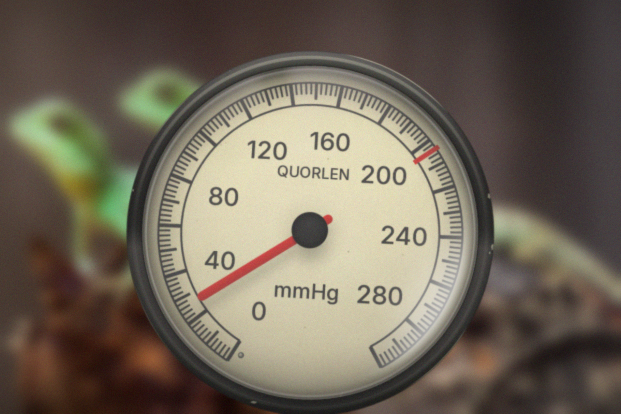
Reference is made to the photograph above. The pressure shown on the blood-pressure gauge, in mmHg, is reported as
26 mmHg
